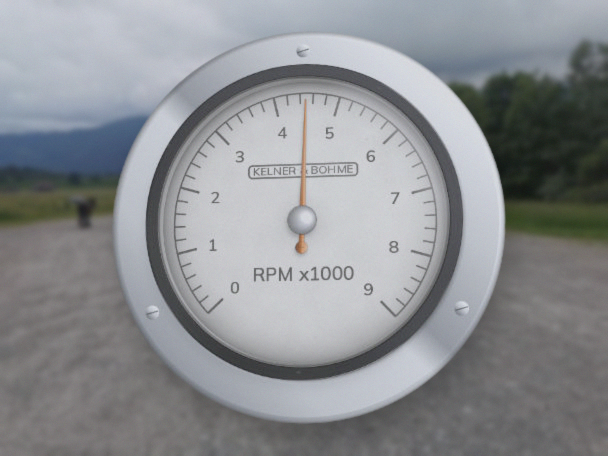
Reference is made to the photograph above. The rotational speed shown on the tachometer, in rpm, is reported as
4500 rpm
